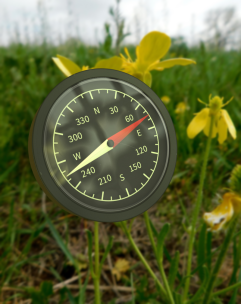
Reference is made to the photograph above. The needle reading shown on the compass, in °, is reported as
75 °
